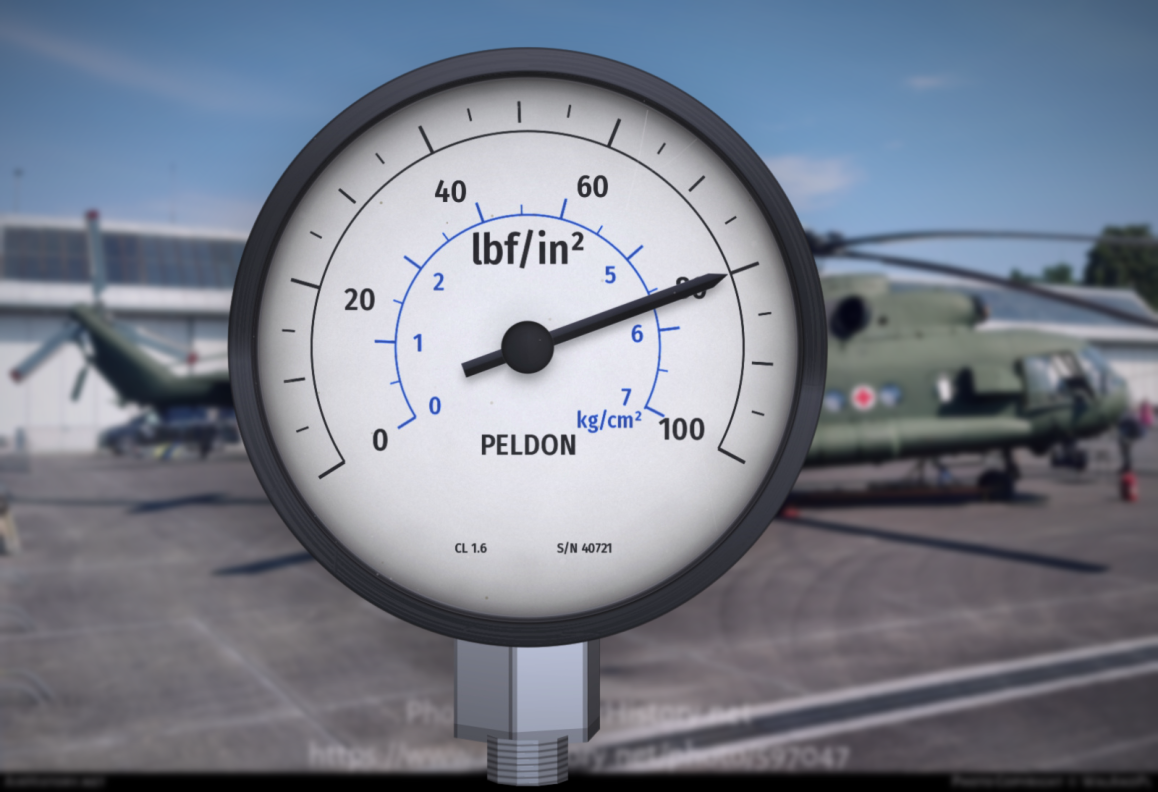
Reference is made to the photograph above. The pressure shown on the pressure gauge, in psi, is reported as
80 psi
